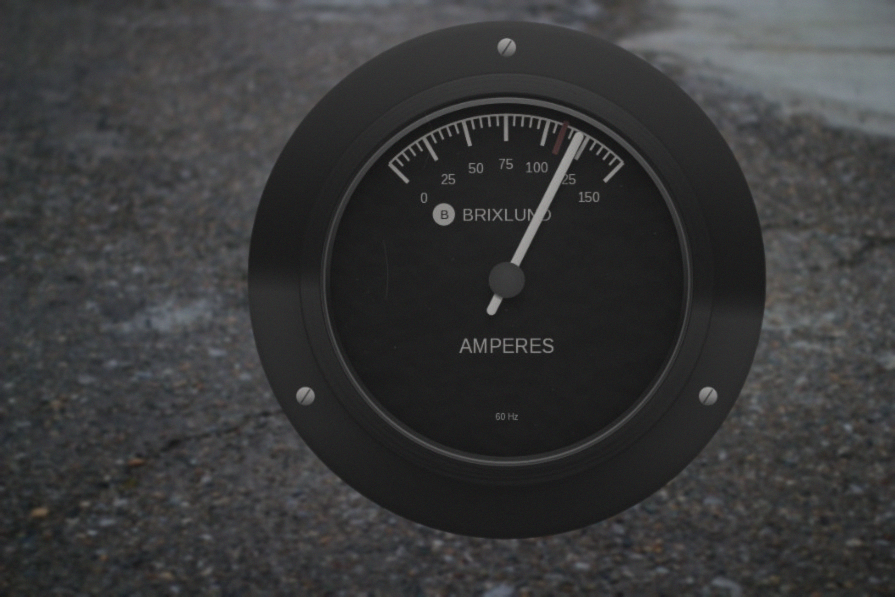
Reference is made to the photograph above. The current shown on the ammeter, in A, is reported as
120 A
